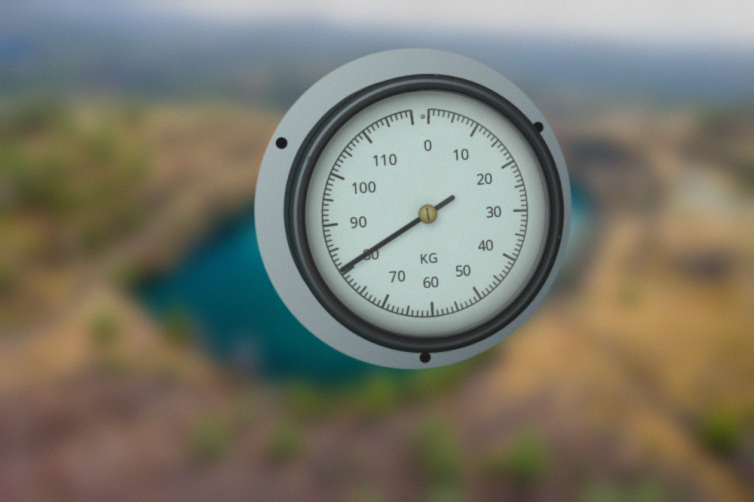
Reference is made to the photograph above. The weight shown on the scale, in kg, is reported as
81 kg
